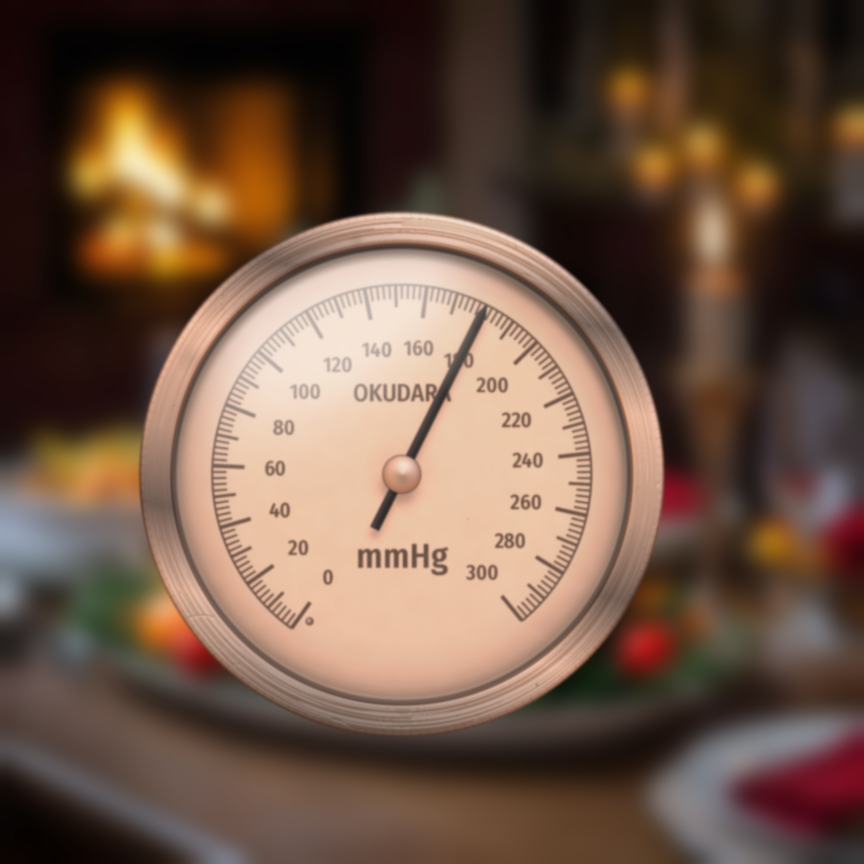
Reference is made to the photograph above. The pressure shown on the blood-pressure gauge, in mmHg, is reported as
180 mmHg
